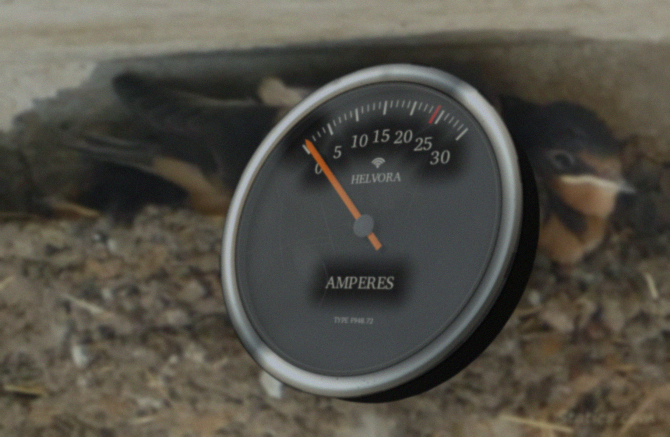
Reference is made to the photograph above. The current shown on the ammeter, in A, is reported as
1 A
